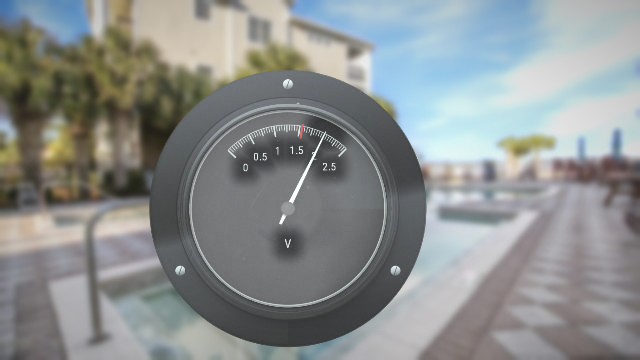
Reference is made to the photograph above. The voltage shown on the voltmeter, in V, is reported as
2 V
